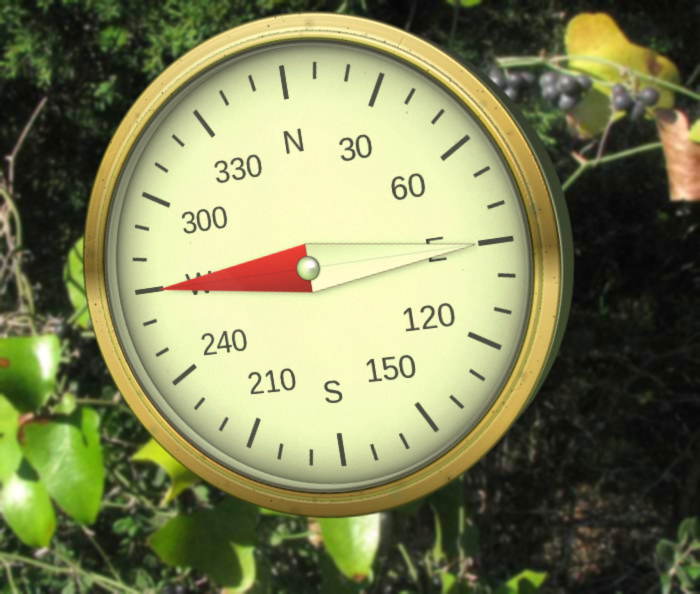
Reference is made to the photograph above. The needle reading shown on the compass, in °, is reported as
270 °
